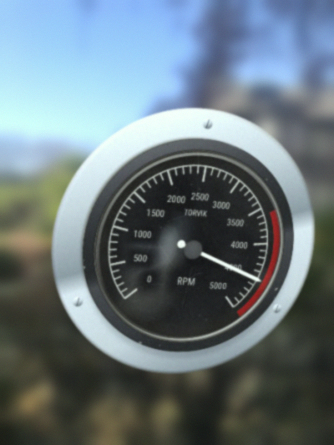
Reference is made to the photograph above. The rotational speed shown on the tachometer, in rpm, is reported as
4500 rpm
